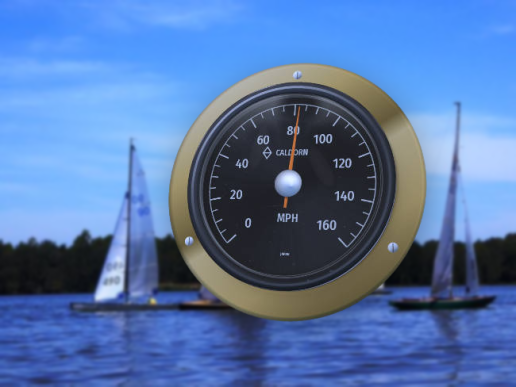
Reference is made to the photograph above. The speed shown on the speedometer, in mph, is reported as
82.5 mph
